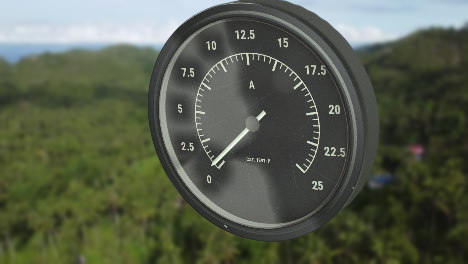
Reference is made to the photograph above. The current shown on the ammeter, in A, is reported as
0.5 A
